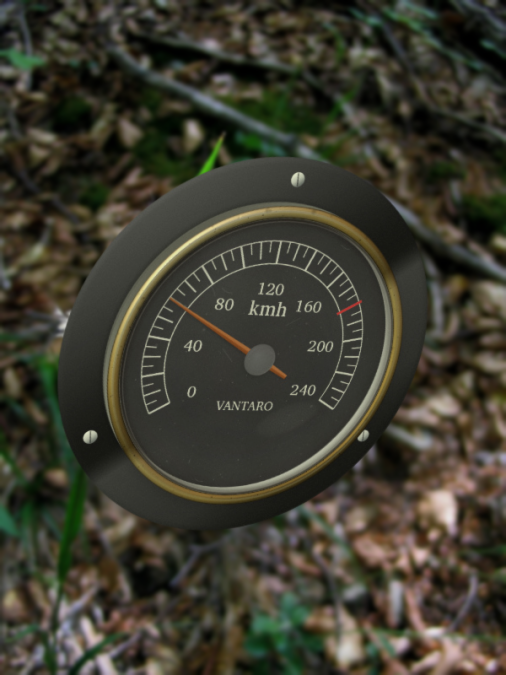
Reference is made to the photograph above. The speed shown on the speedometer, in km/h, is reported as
60 km/h
